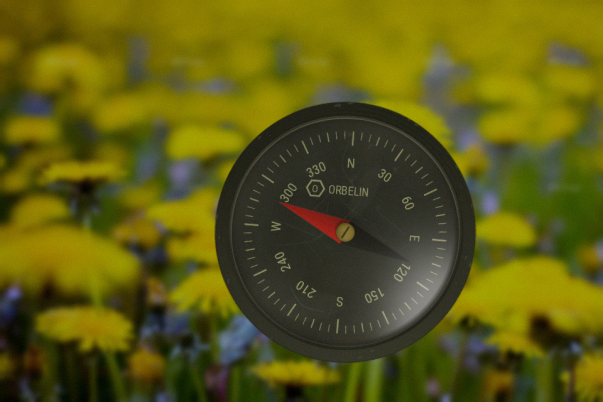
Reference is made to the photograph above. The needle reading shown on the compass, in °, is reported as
290 °
